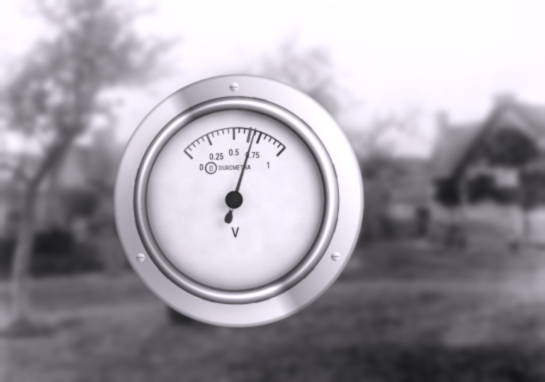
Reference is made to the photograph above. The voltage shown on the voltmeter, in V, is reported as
0.7 V
